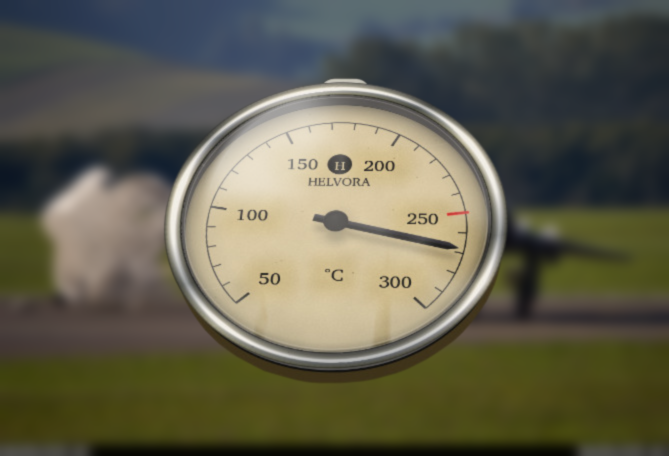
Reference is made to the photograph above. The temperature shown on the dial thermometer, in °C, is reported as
270 °C
